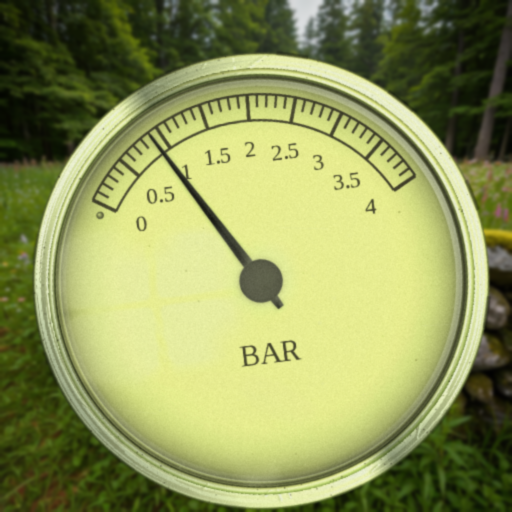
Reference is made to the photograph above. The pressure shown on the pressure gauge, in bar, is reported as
0.9 bar
